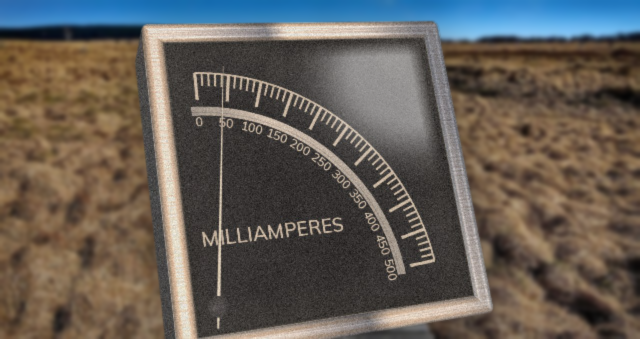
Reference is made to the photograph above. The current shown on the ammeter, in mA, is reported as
40 mA
